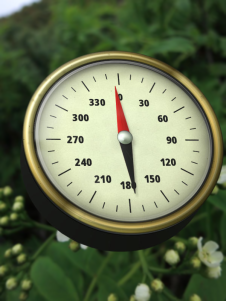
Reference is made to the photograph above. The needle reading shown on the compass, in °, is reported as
355 °
